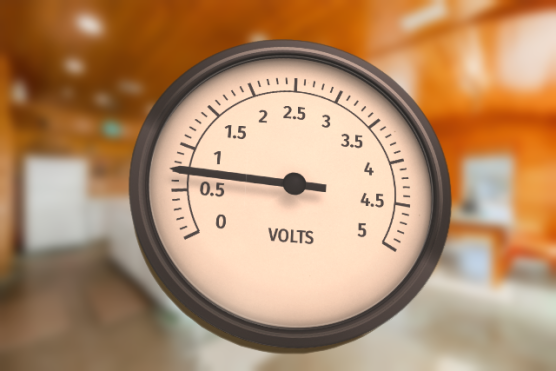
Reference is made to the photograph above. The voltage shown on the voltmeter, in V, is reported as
0.7 V
